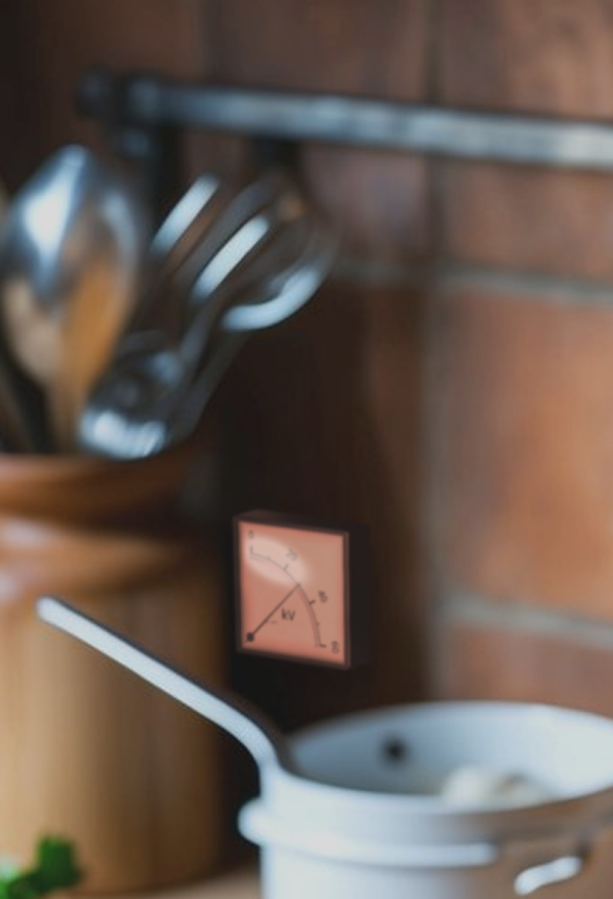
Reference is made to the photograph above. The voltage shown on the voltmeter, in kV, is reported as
30 kV
